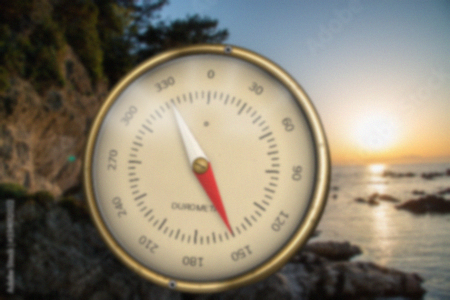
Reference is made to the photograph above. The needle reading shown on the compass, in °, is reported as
150 °
